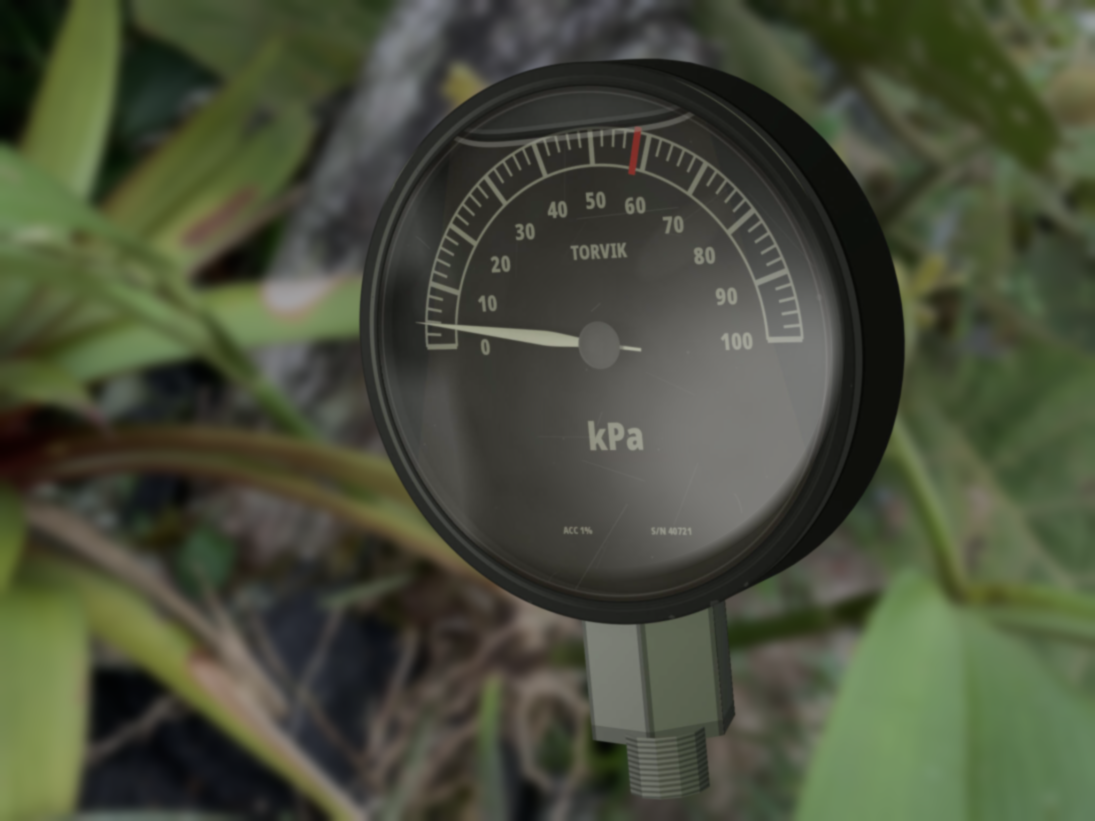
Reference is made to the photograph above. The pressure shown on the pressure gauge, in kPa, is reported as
4 kPa
